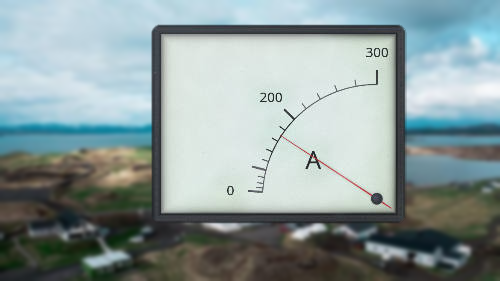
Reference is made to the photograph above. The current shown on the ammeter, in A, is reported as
170 A
